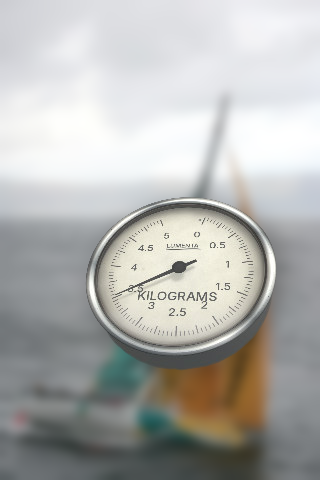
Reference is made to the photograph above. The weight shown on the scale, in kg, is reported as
3.5 kg
